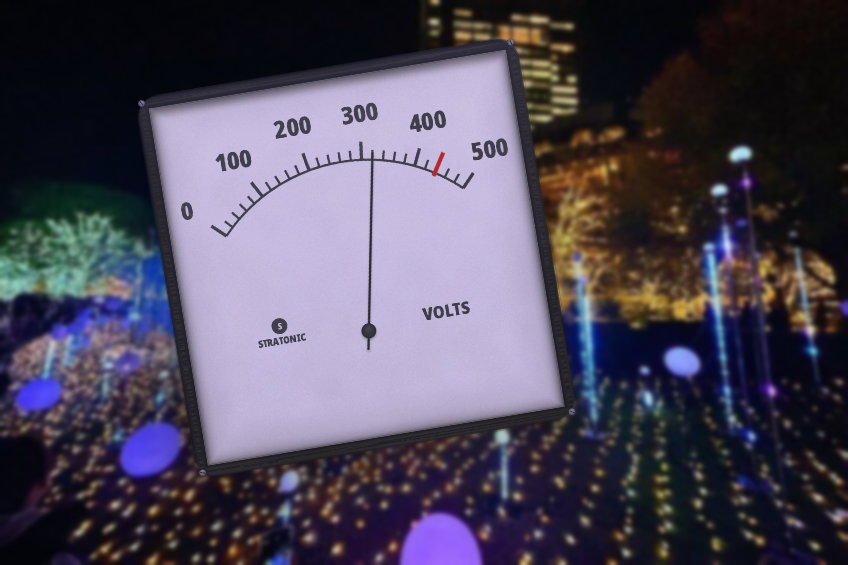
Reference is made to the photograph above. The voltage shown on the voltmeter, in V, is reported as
320 V
